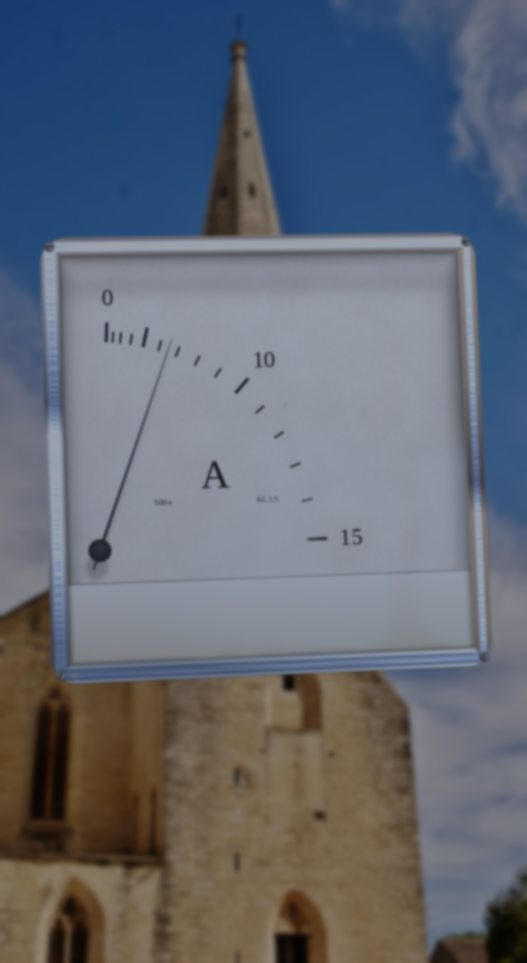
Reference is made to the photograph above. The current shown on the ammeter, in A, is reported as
6.5 A
